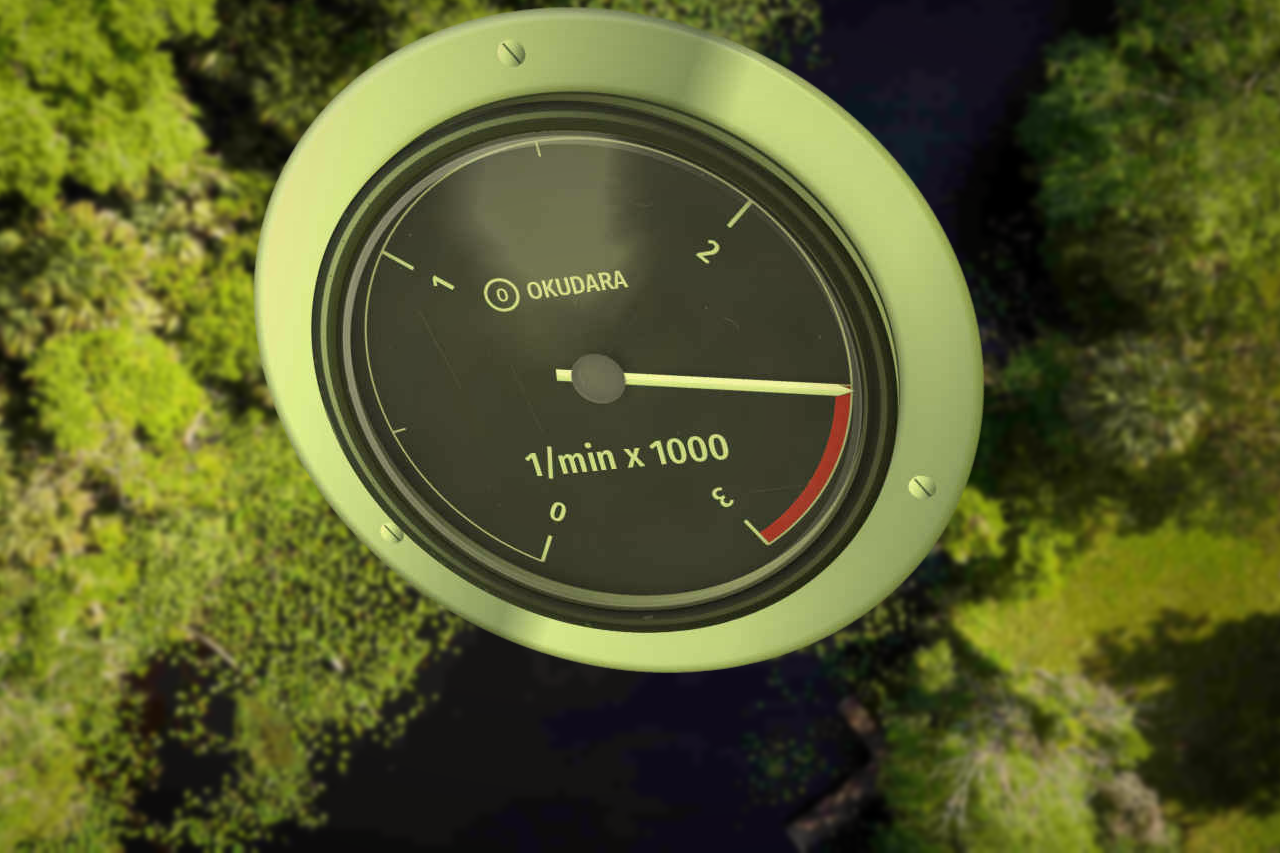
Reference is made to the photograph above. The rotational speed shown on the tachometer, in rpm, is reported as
2500 rpm
